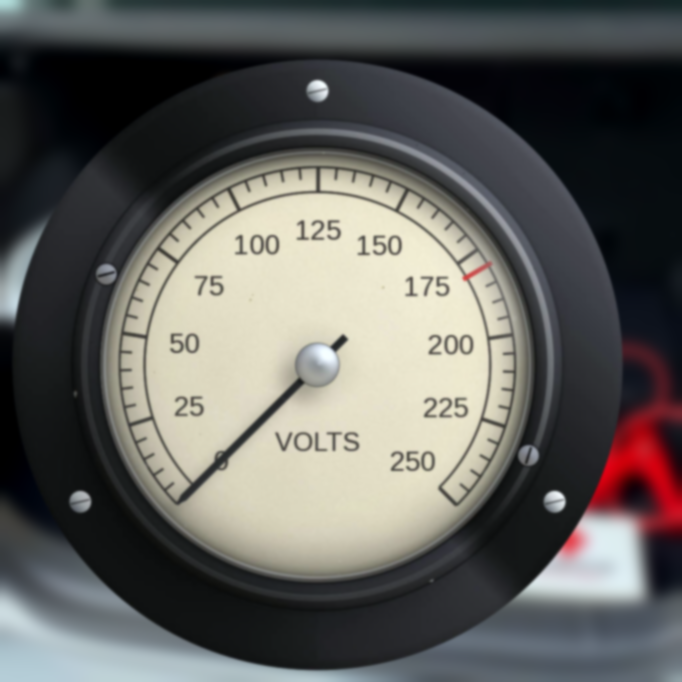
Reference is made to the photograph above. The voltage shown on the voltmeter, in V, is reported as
0 V
